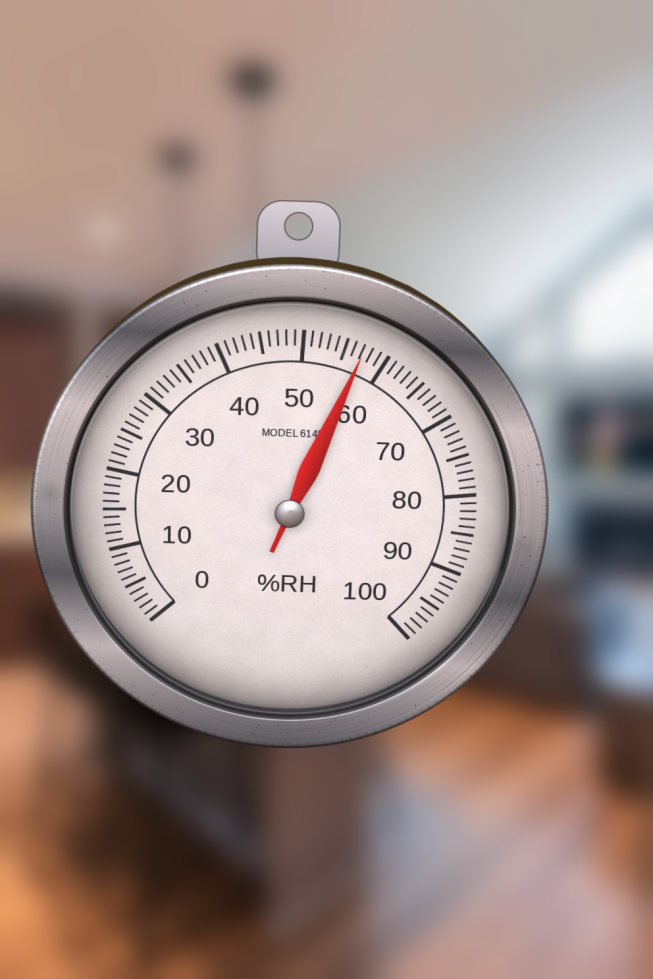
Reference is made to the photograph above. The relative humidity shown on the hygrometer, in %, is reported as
57 %
